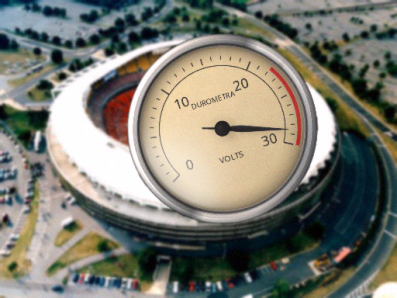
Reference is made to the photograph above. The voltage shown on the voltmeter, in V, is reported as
28.5 V
